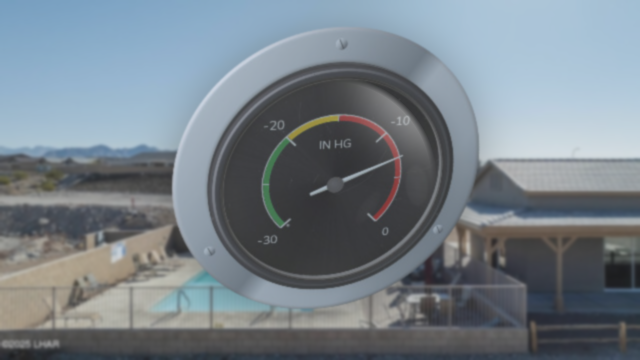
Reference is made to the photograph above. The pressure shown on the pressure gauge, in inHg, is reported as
-7.5 inHg
